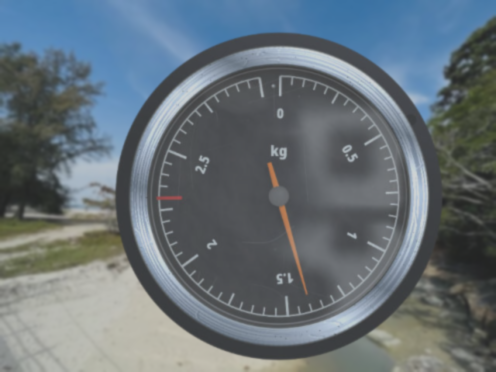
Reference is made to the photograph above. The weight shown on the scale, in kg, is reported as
1.4 kg
